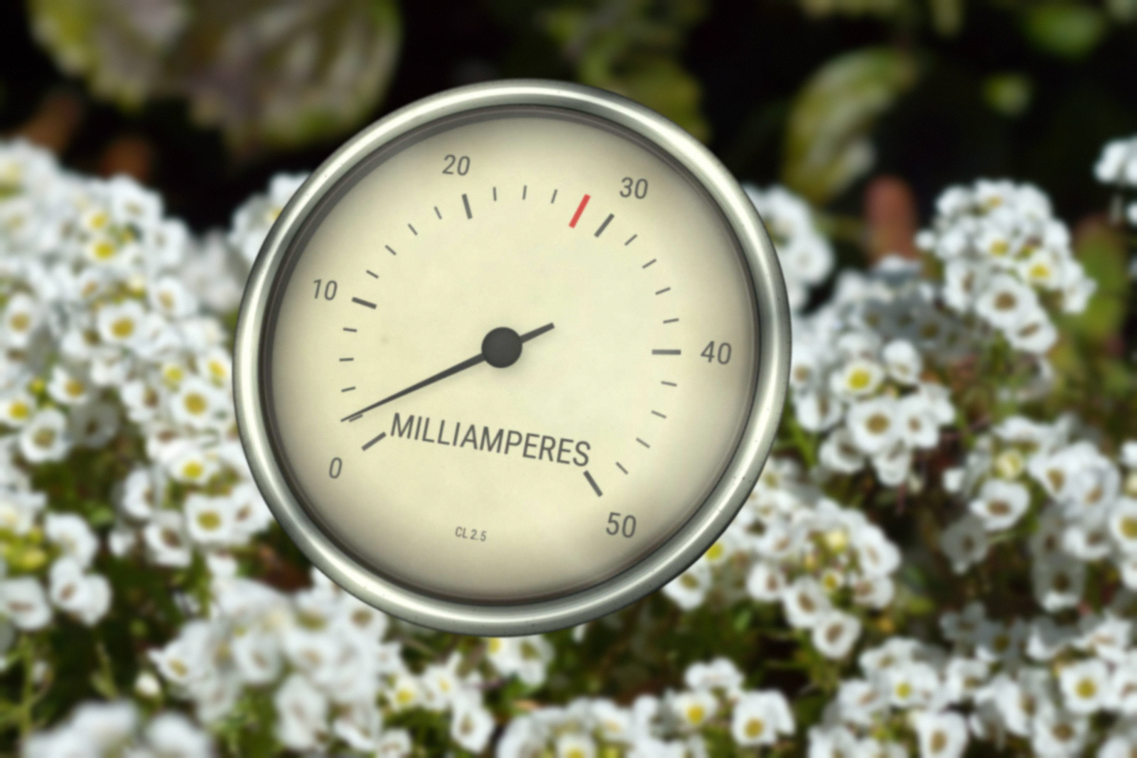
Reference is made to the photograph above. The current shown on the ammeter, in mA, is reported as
2 mA
